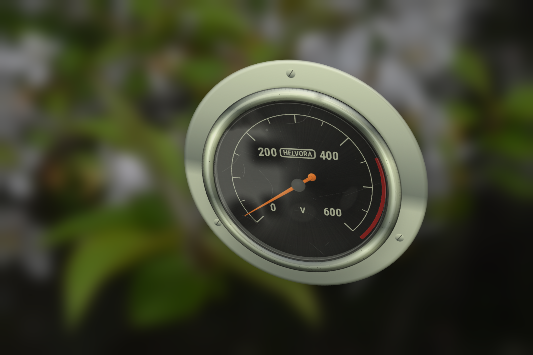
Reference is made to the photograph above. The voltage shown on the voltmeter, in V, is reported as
25 V
